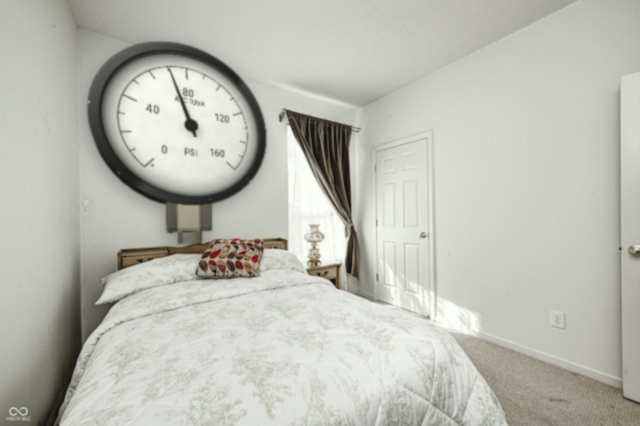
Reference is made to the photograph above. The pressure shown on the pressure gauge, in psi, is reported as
70 psi
